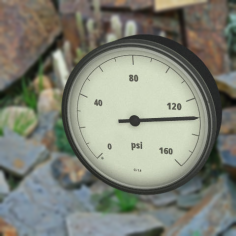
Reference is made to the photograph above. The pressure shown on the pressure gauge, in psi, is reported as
130 psi
